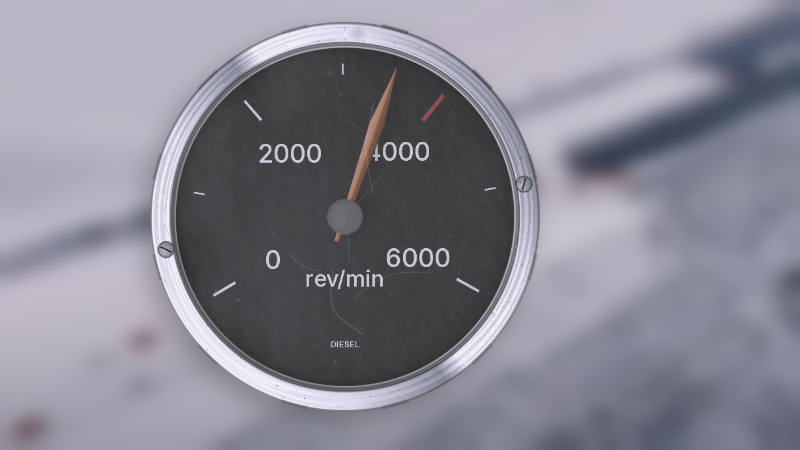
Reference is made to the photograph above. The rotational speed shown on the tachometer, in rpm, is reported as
3500 rpm
